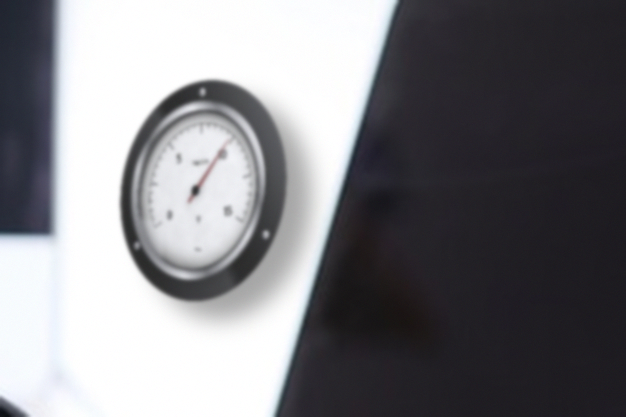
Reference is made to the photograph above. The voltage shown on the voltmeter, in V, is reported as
10 V
